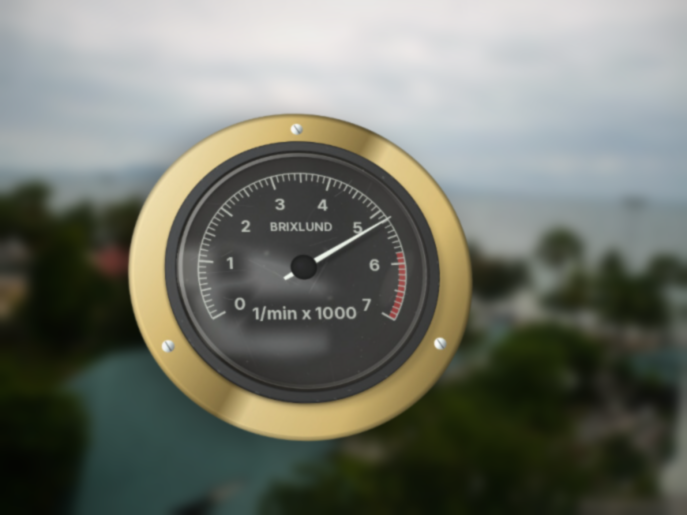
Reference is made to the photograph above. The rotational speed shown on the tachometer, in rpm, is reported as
5200 rpm
